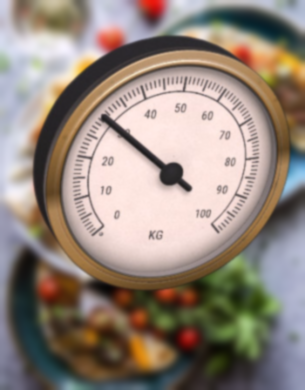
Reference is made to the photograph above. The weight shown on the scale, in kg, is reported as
30 kg
